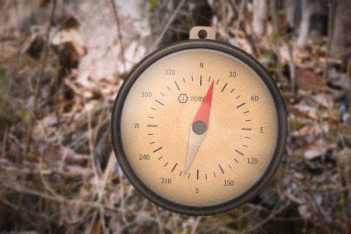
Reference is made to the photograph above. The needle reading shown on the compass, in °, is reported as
15 °
